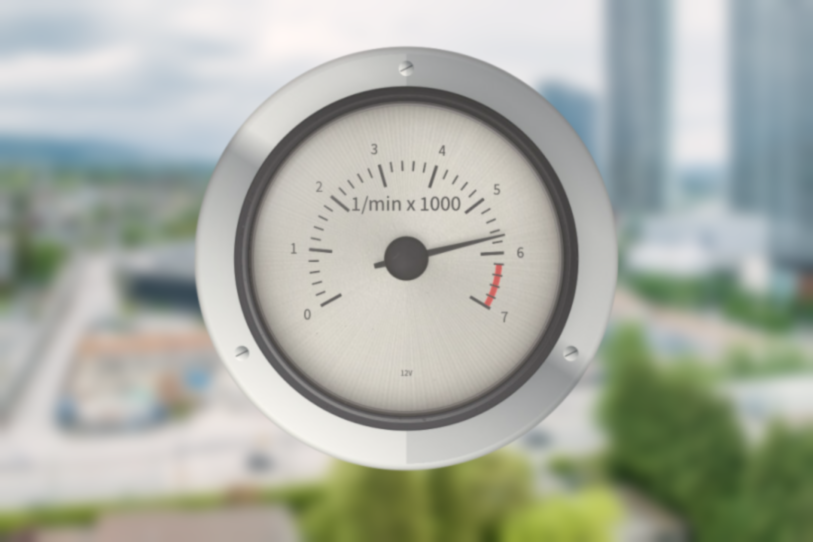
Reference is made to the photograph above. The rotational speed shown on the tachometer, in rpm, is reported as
5700 rpm
